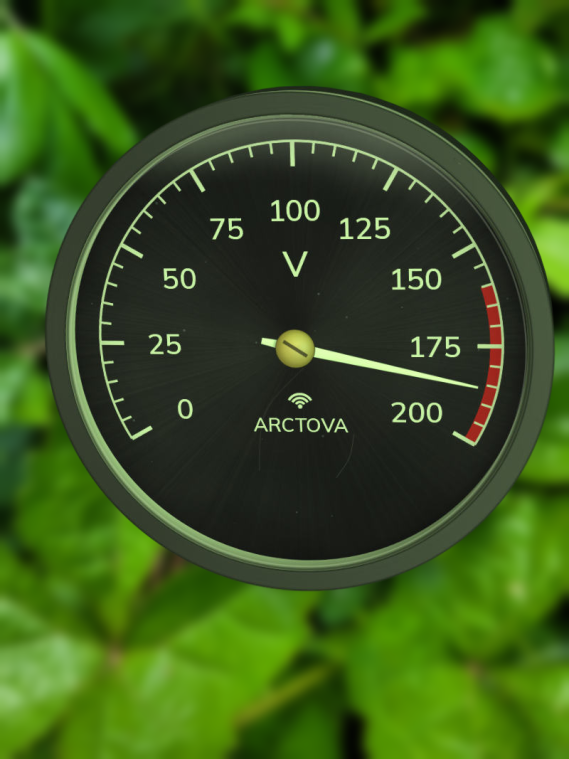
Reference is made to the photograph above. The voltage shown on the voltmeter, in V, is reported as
185 V
